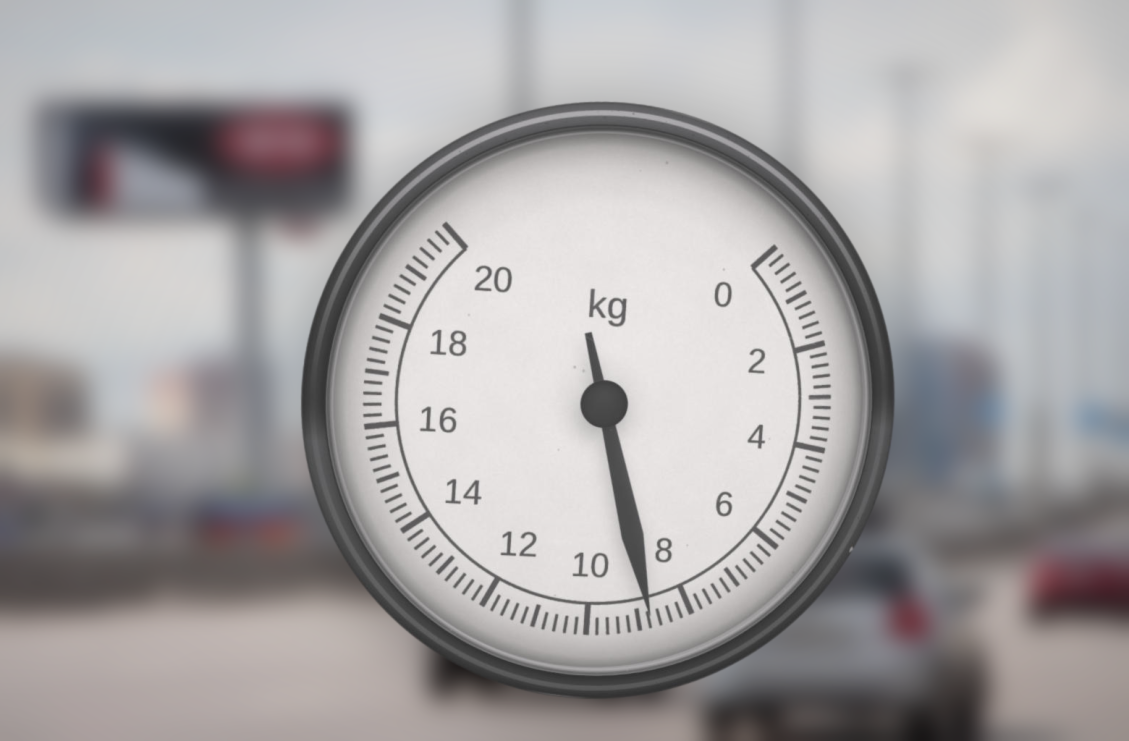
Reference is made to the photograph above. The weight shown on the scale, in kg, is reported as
8.8 kg
